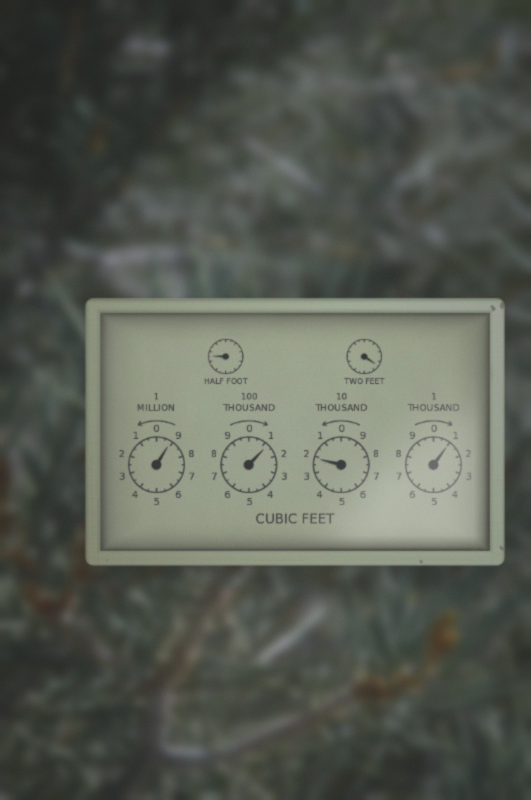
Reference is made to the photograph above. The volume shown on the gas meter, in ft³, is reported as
912100 ft³
